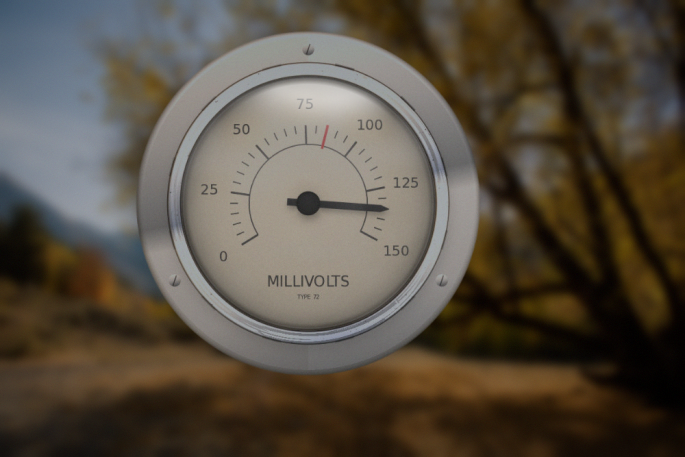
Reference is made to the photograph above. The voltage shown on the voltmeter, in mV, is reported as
135 mV
